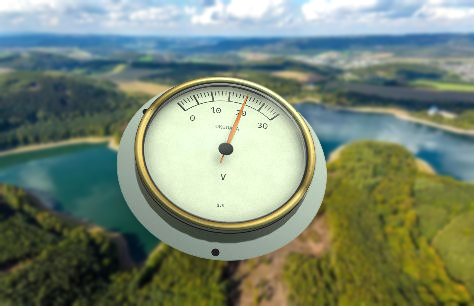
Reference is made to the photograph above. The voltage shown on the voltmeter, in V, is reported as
20 V
